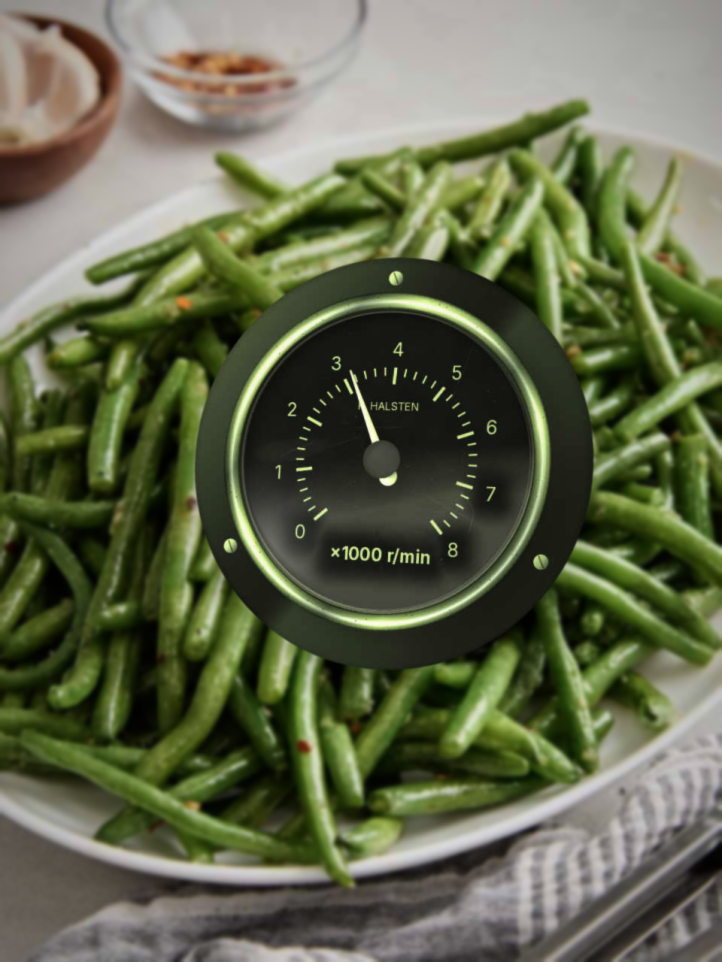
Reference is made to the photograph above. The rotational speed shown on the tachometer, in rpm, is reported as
3200 rpm
